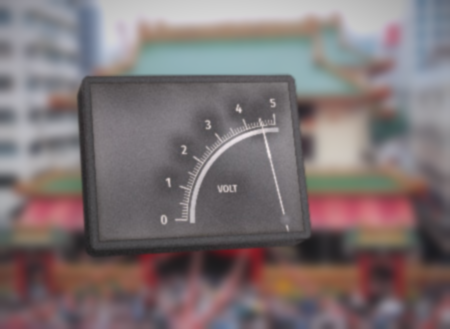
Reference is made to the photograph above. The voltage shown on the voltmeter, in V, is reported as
4.5 V
